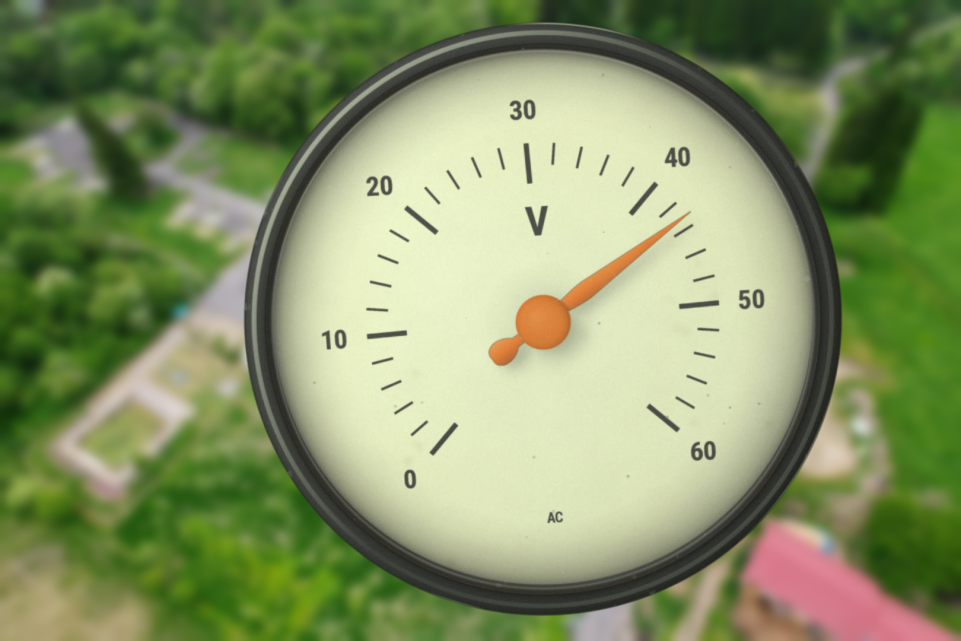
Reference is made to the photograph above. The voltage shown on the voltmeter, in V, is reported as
43 V
